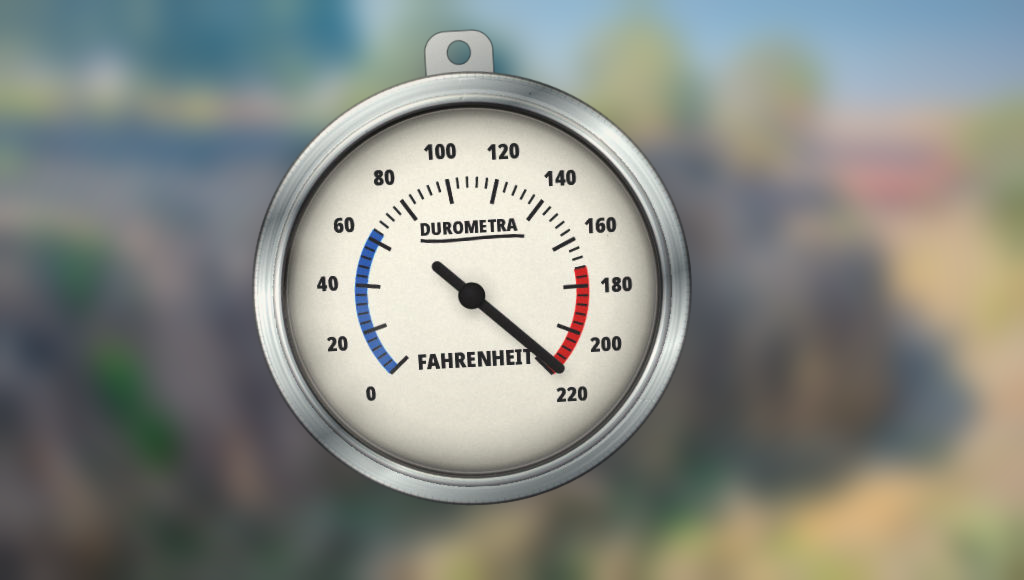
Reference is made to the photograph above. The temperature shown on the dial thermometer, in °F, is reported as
216 °F
